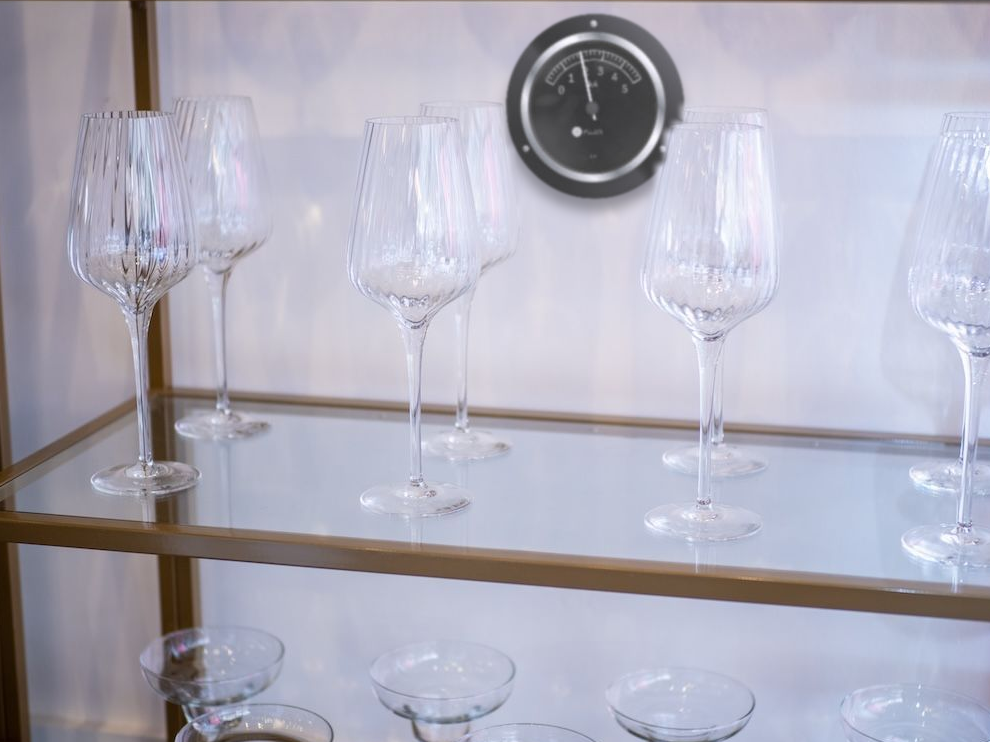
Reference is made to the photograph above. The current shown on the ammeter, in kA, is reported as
2 kA
